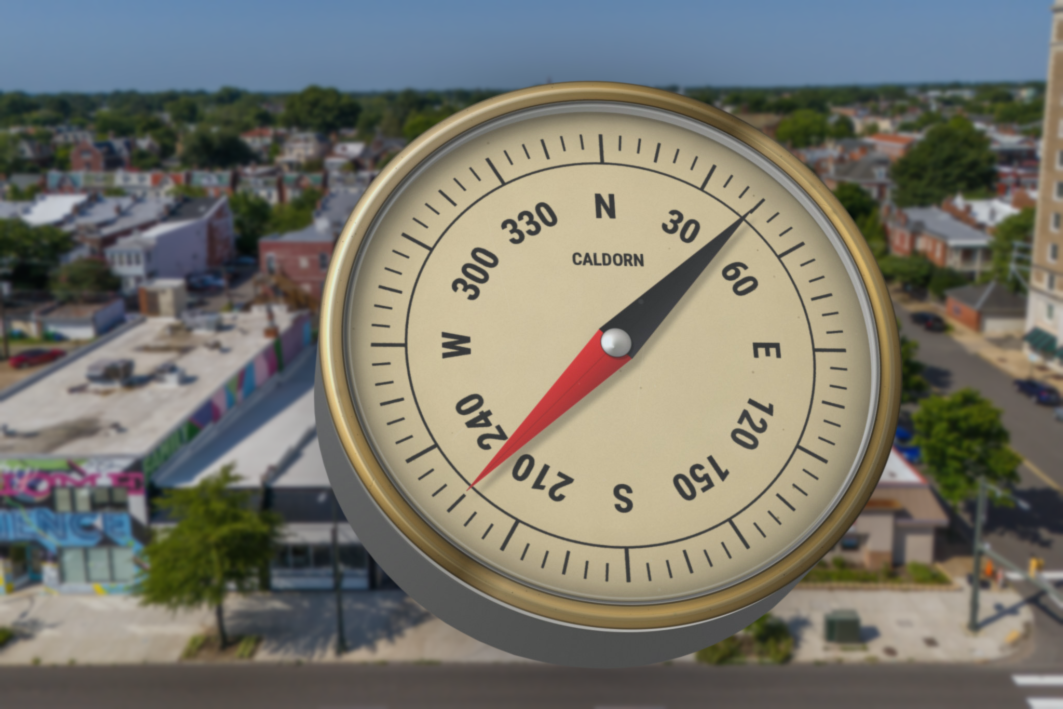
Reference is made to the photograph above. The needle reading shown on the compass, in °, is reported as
225 °
